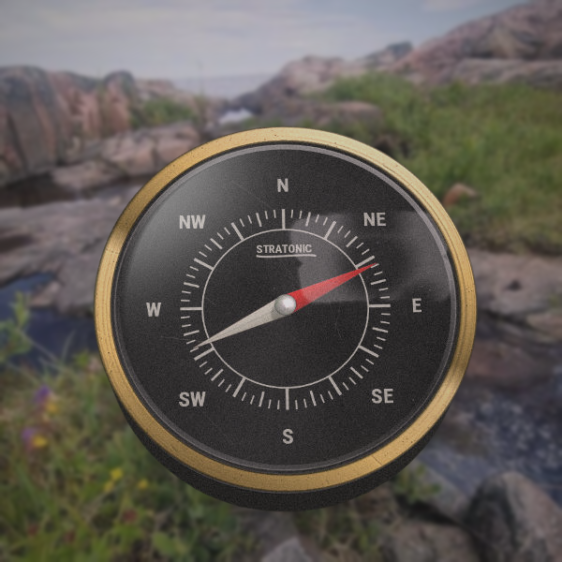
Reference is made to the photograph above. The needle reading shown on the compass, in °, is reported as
65 °
